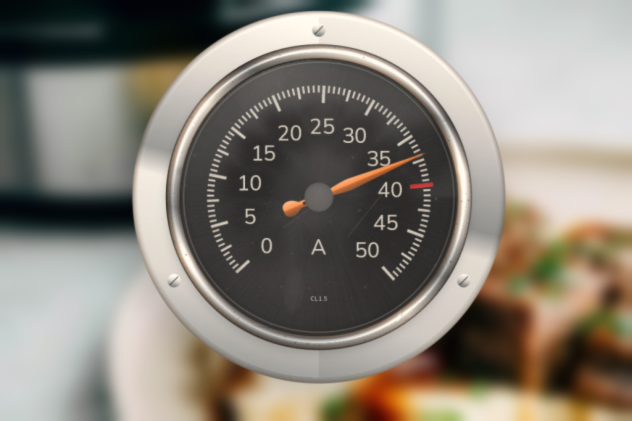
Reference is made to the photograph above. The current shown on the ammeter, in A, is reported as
37 A
